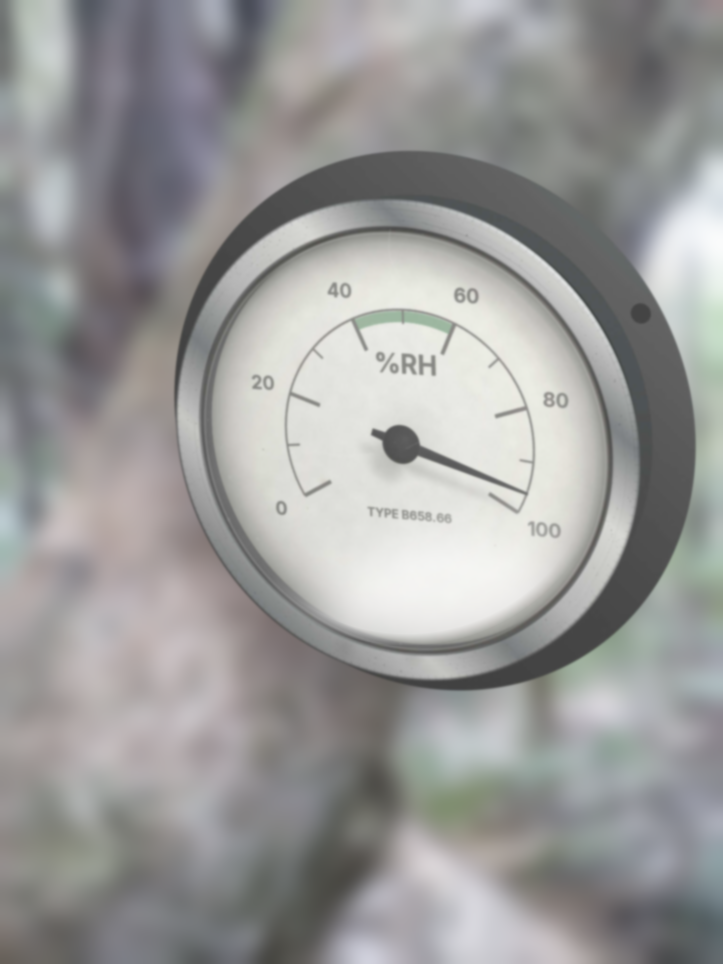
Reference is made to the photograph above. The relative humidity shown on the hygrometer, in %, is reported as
95 %
